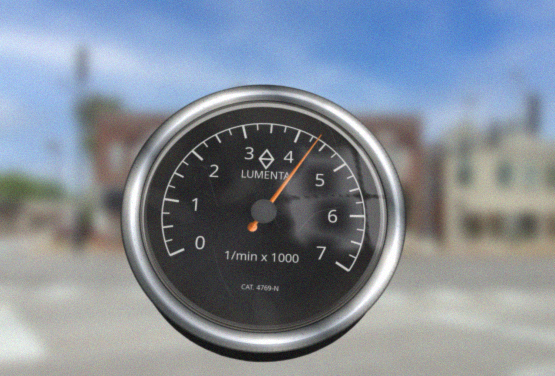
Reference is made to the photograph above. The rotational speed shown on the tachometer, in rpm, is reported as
4375 rpm
